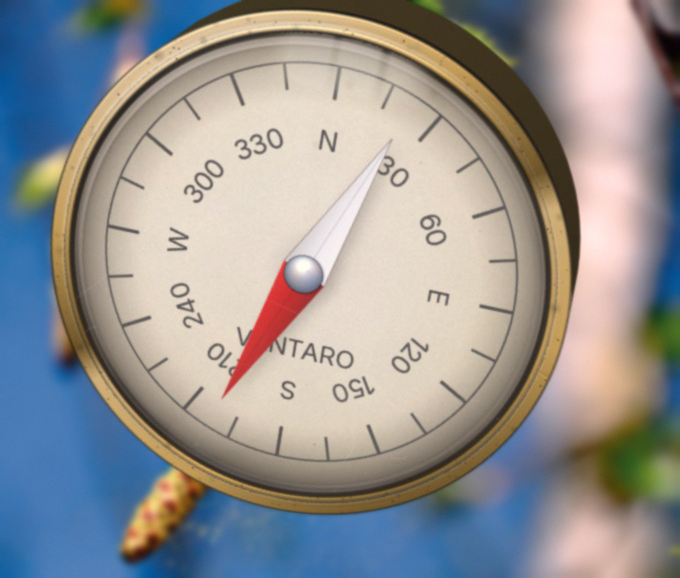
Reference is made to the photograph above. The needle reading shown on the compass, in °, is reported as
202.5 °
